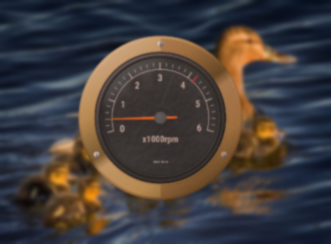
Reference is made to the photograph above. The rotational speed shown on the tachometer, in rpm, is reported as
400 rpm
